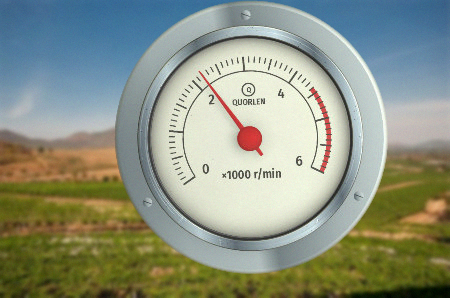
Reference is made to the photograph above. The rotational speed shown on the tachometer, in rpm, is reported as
2200 rpm
